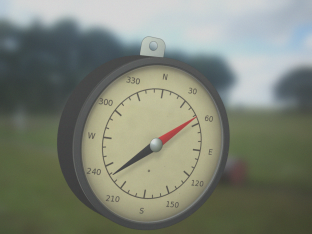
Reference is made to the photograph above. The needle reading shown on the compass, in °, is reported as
50 °
